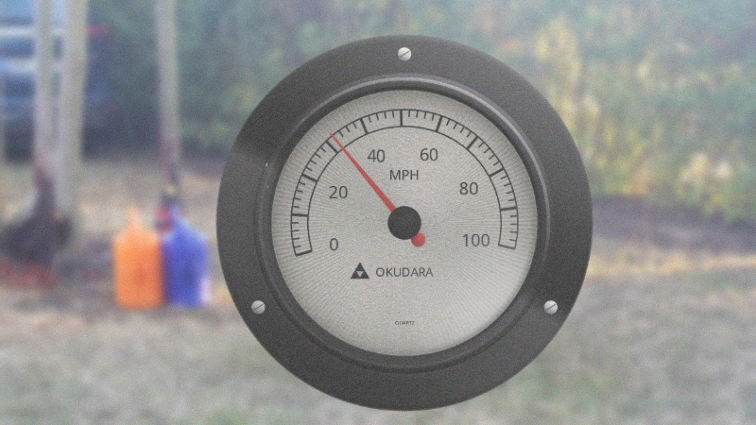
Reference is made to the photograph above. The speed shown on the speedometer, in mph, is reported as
32 mph
